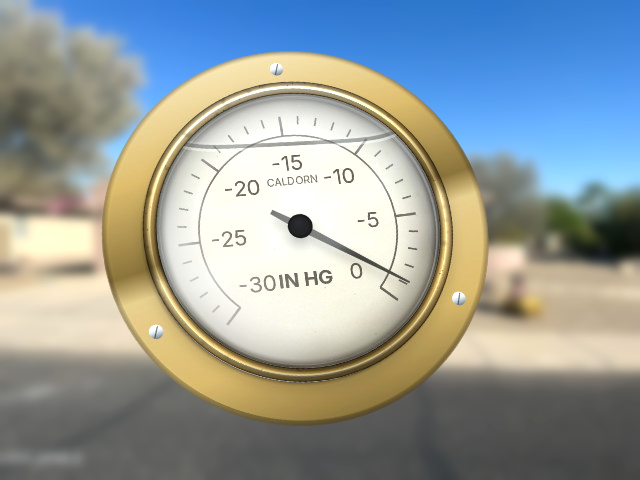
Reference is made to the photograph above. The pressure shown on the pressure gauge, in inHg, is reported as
-1 inHg
